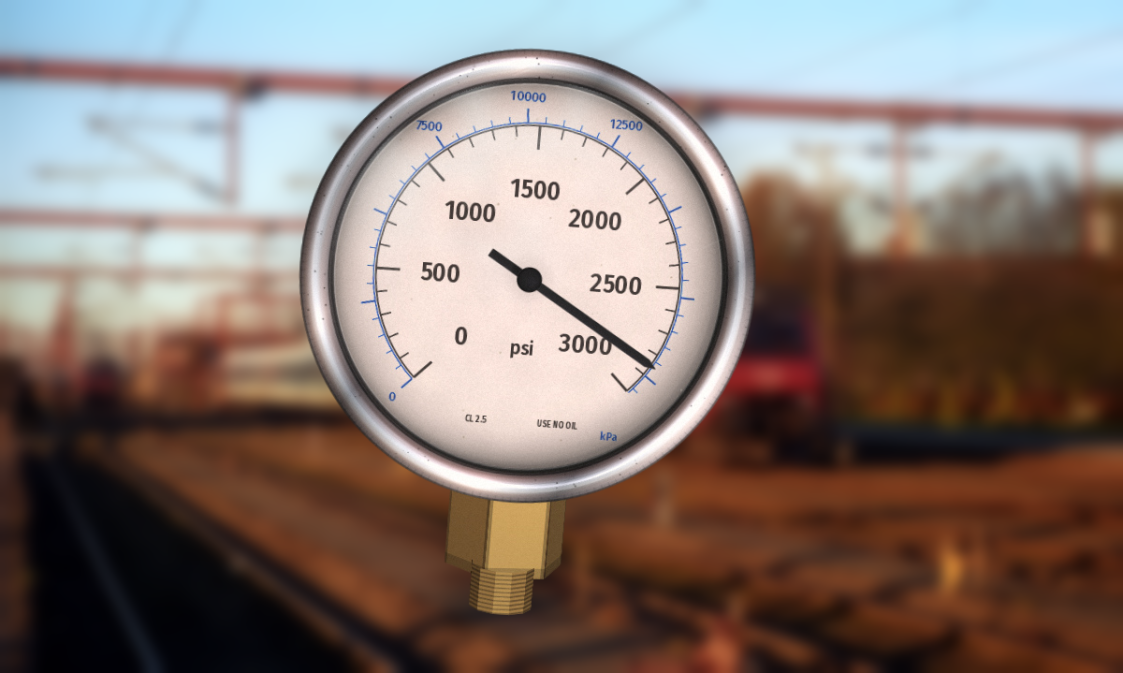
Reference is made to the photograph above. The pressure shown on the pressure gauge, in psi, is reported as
2850 psi
